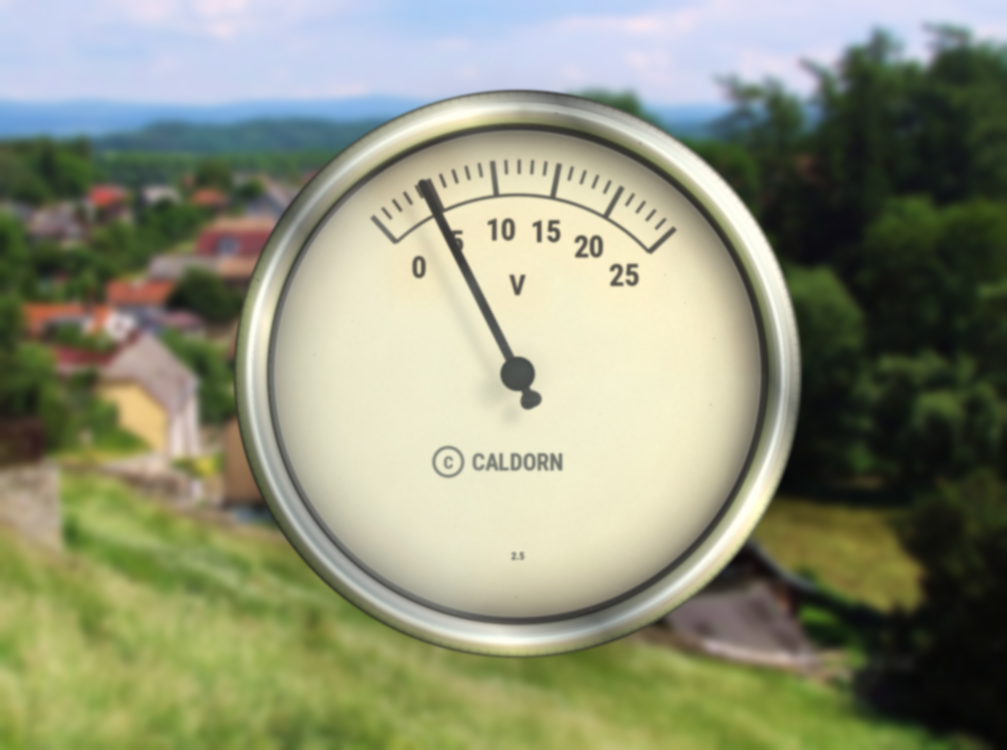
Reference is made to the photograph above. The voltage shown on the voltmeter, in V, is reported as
4.5 V
